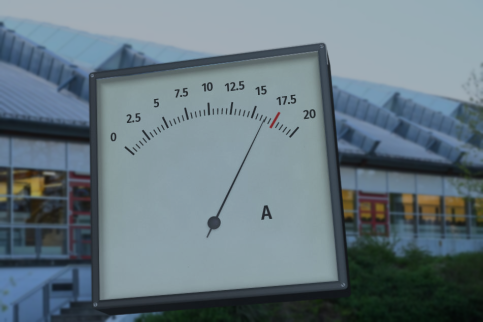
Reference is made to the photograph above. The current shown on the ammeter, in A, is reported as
16.5 A
